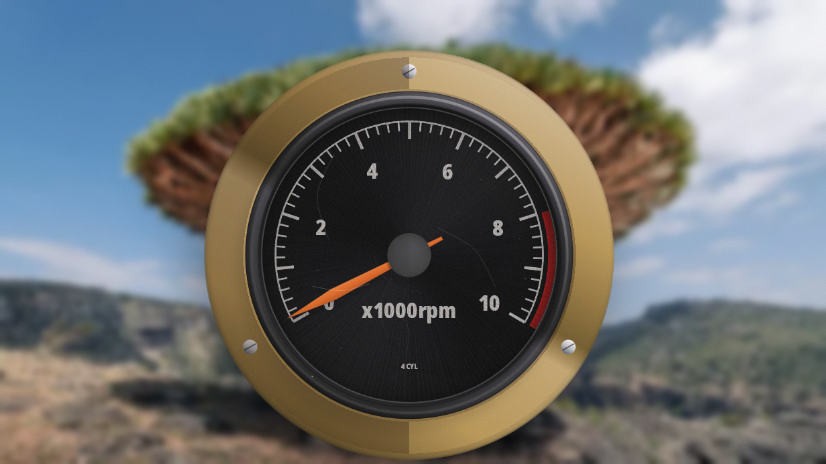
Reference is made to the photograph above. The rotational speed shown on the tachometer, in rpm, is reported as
100 rpm
